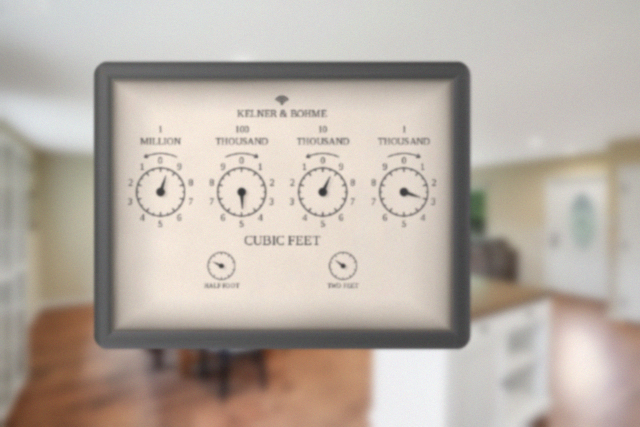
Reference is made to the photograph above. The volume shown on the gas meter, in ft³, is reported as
949300 ft³
